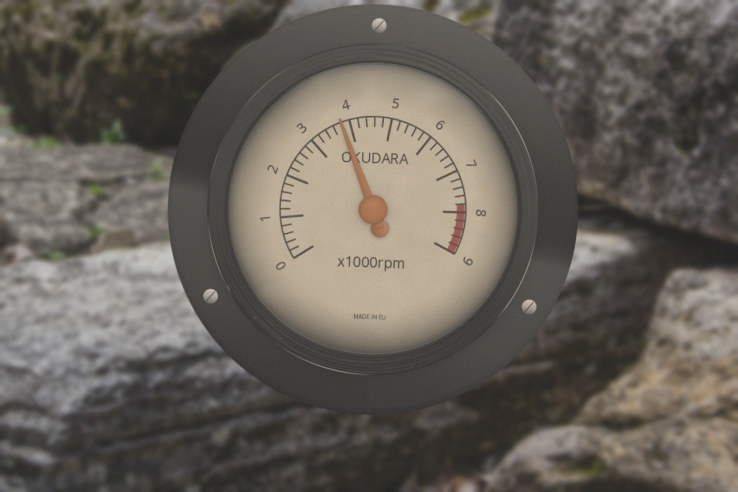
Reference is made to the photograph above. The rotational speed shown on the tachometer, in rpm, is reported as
3800 rpm
